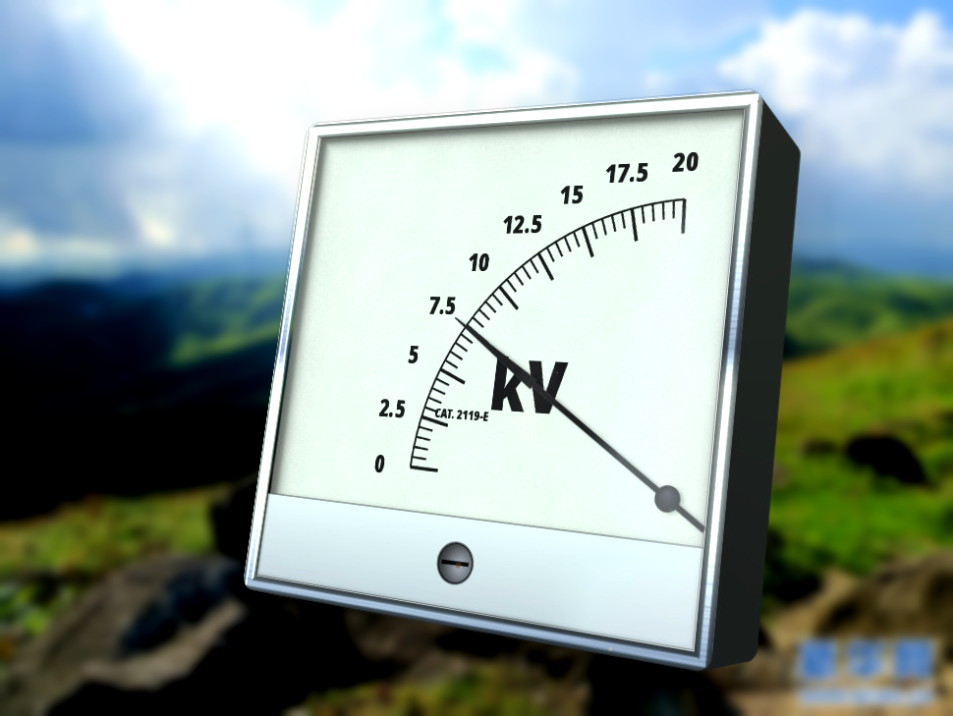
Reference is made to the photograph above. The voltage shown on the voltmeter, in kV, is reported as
7.5 kV
